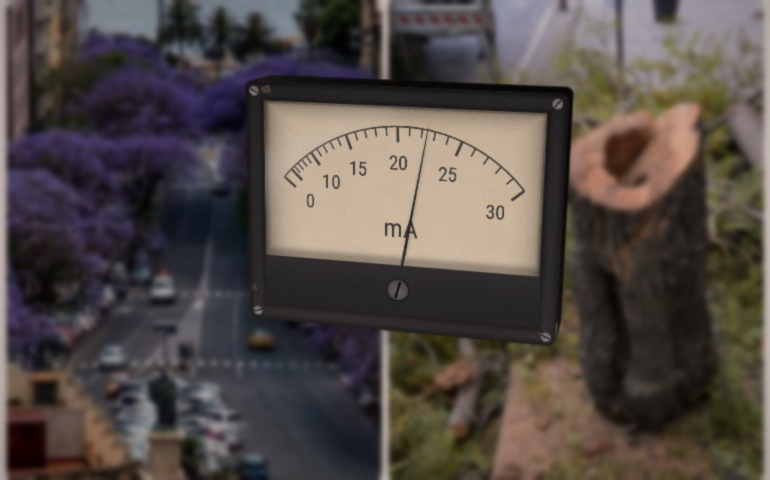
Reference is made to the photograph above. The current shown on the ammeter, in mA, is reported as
22.5 mA
